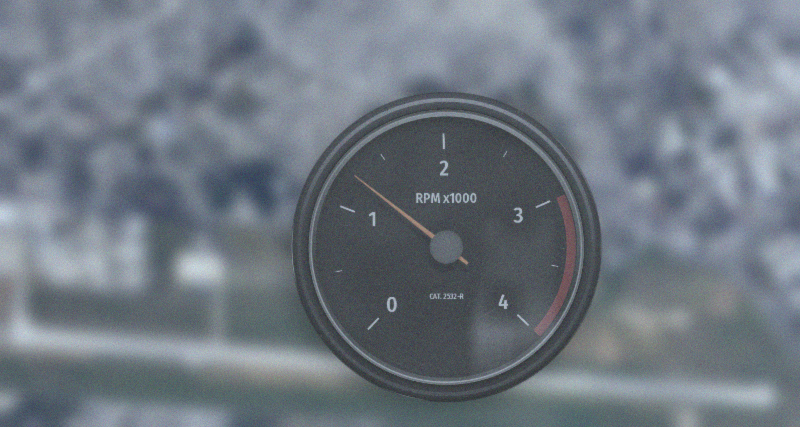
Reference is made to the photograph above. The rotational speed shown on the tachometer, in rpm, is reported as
1250 rpm
